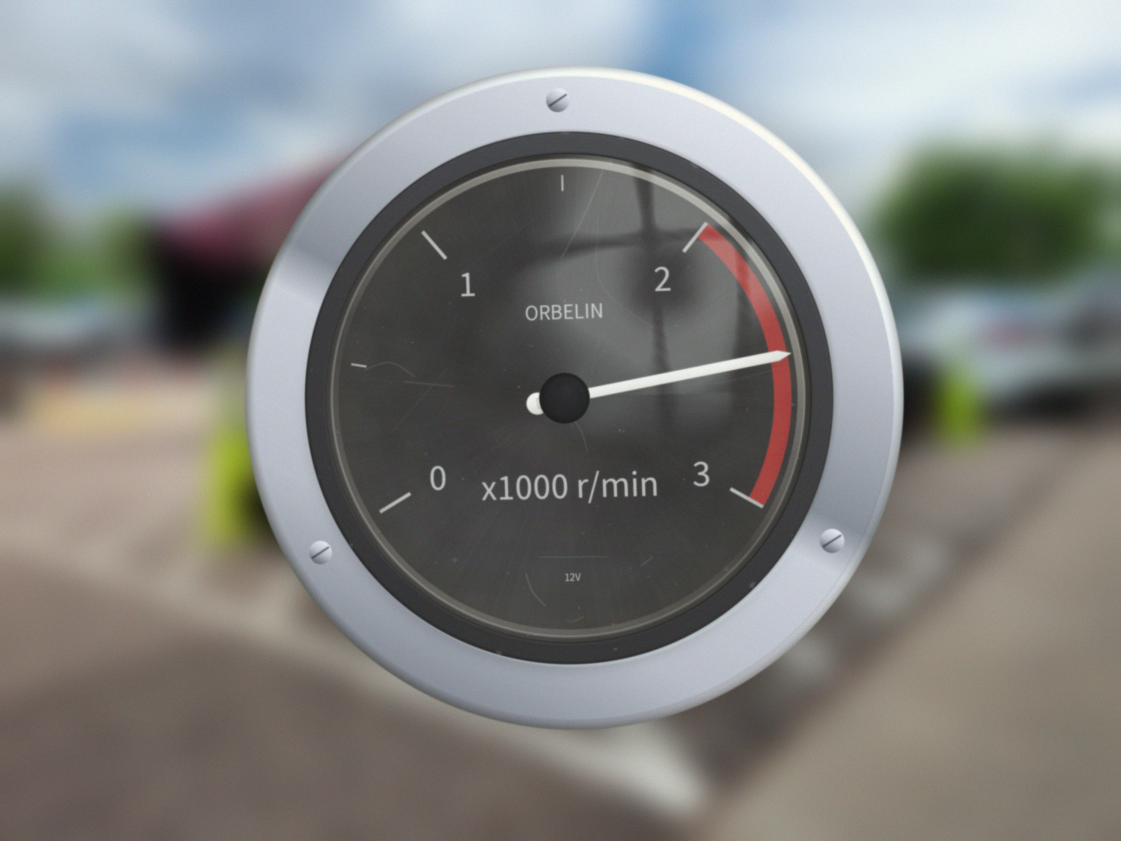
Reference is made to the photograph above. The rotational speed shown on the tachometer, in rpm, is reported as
2500 rpm
